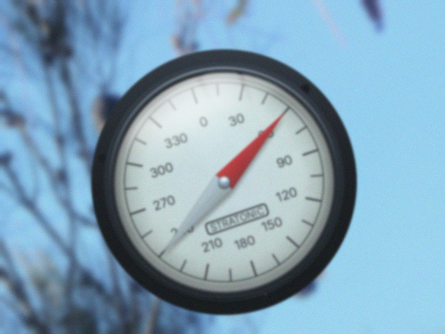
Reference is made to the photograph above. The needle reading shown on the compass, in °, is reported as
60 °
